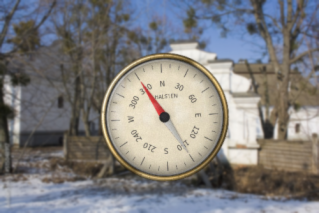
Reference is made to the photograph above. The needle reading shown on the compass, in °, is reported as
330 °
